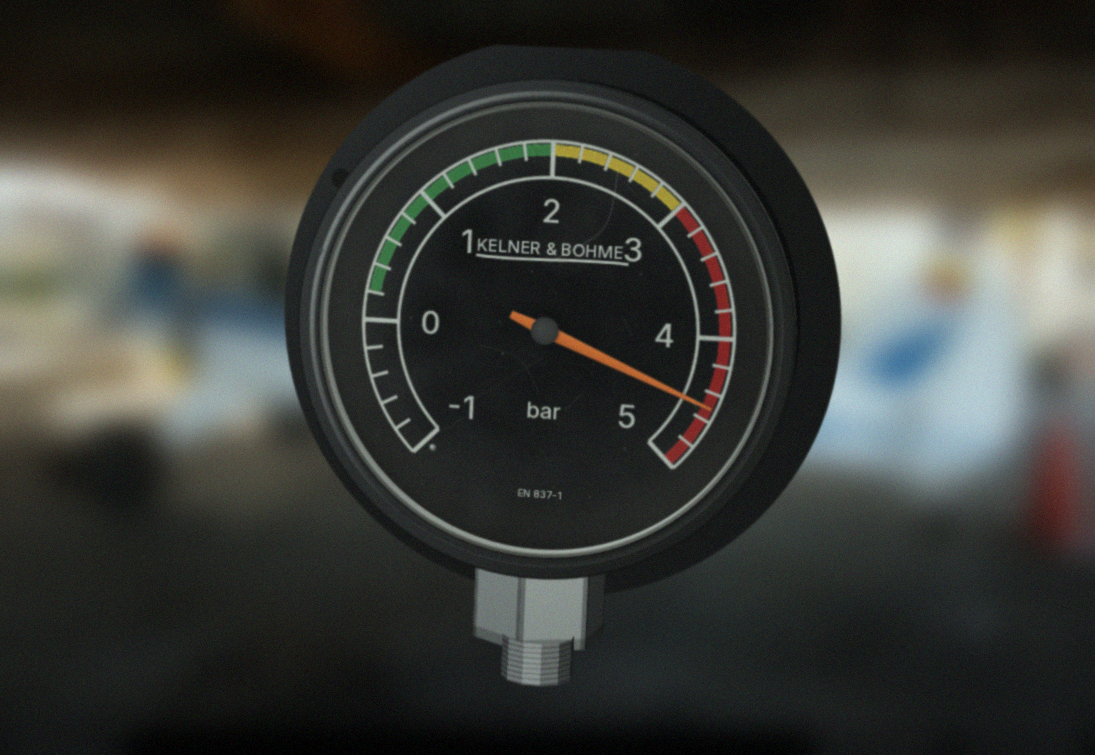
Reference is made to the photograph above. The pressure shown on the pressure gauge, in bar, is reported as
4.5 bar
